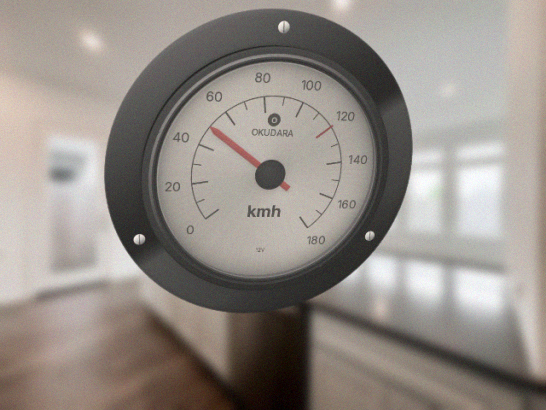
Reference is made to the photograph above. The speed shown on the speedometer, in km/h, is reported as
50 km/h
